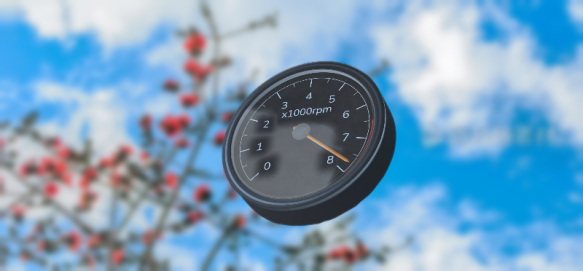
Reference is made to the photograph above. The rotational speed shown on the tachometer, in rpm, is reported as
7750 rpm
